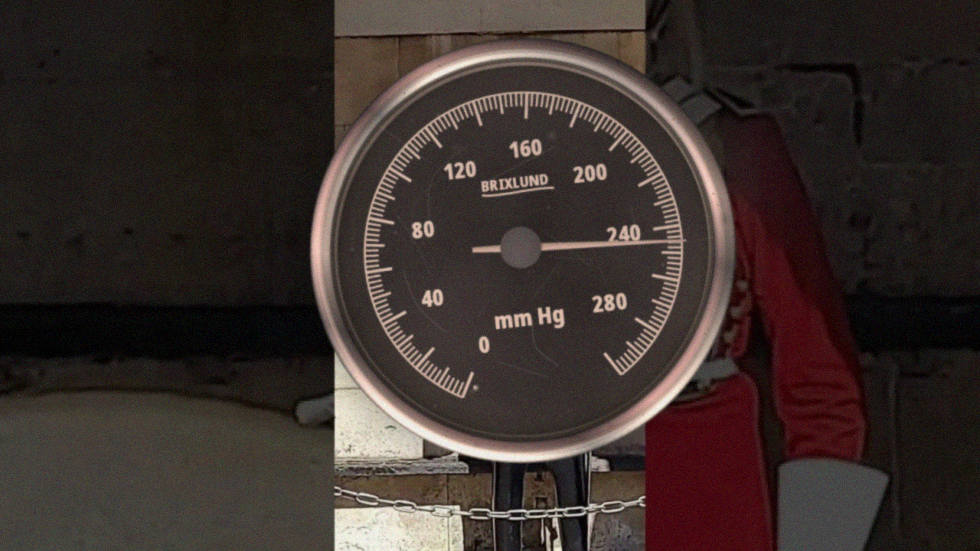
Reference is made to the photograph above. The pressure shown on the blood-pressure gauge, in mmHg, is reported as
246 mmHg
